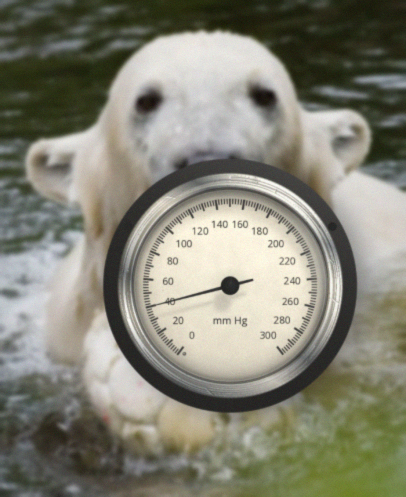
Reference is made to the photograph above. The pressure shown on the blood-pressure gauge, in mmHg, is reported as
40 mmHg
